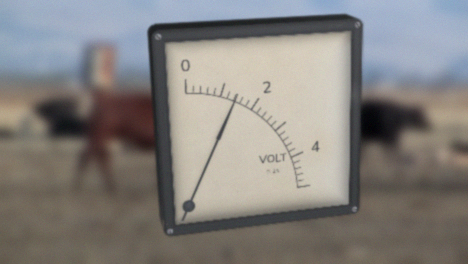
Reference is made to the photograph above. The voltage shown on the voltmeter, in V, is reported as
1.4 V
